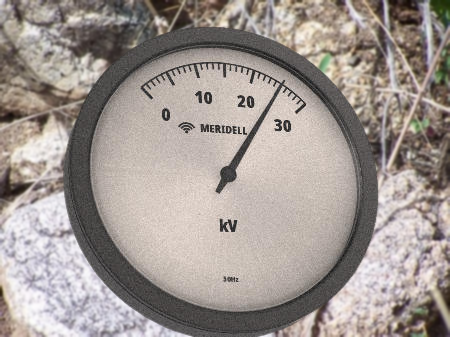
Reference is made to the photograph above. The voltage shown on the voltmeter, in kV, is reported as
25 kV
